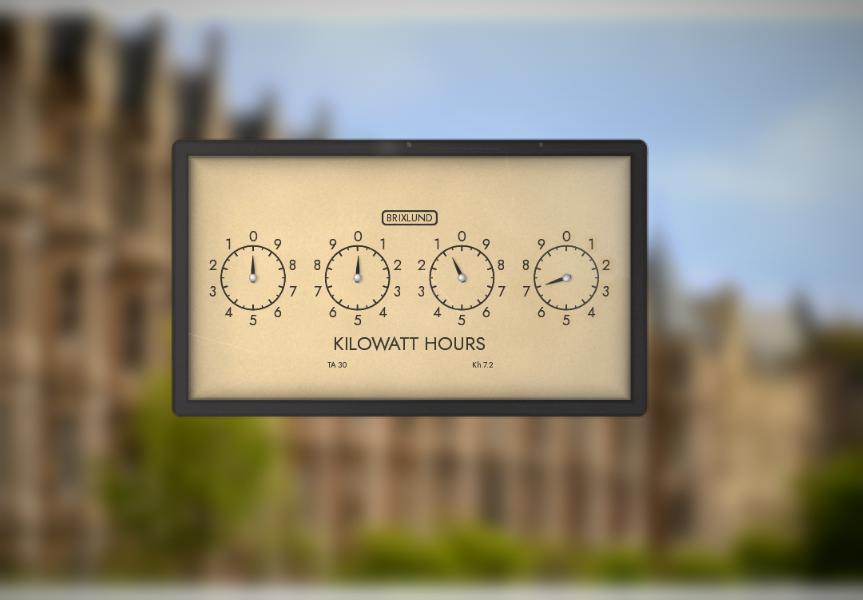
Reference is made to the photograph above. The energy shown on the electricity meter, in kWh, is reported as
7 kWh
